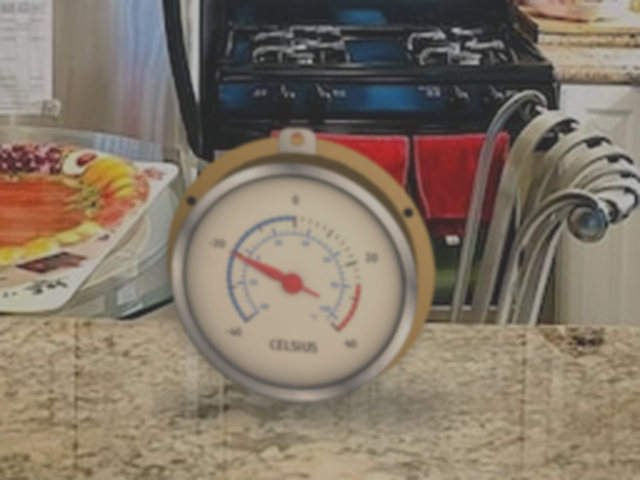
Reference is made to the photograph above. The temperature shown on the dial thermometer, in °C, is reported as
-20 °C
